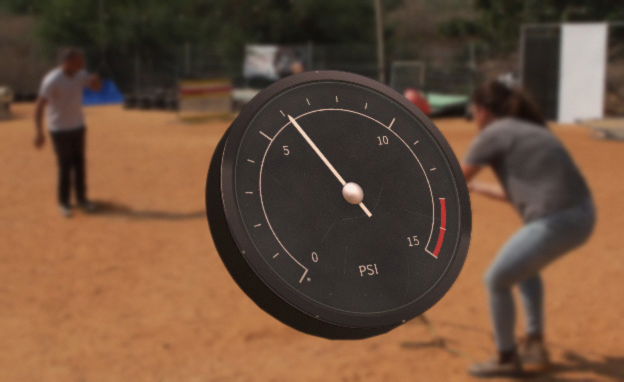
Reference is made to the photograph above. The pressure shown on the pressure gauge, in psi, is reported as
6 psi
